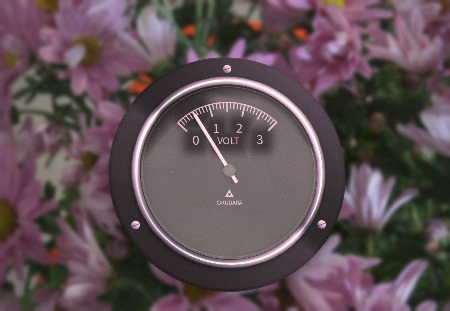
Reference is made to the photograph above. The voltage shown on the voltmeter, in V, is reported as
0.5 V
